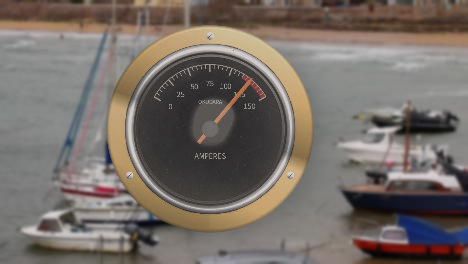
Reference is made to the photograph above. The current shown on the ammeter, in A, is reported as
125 A
